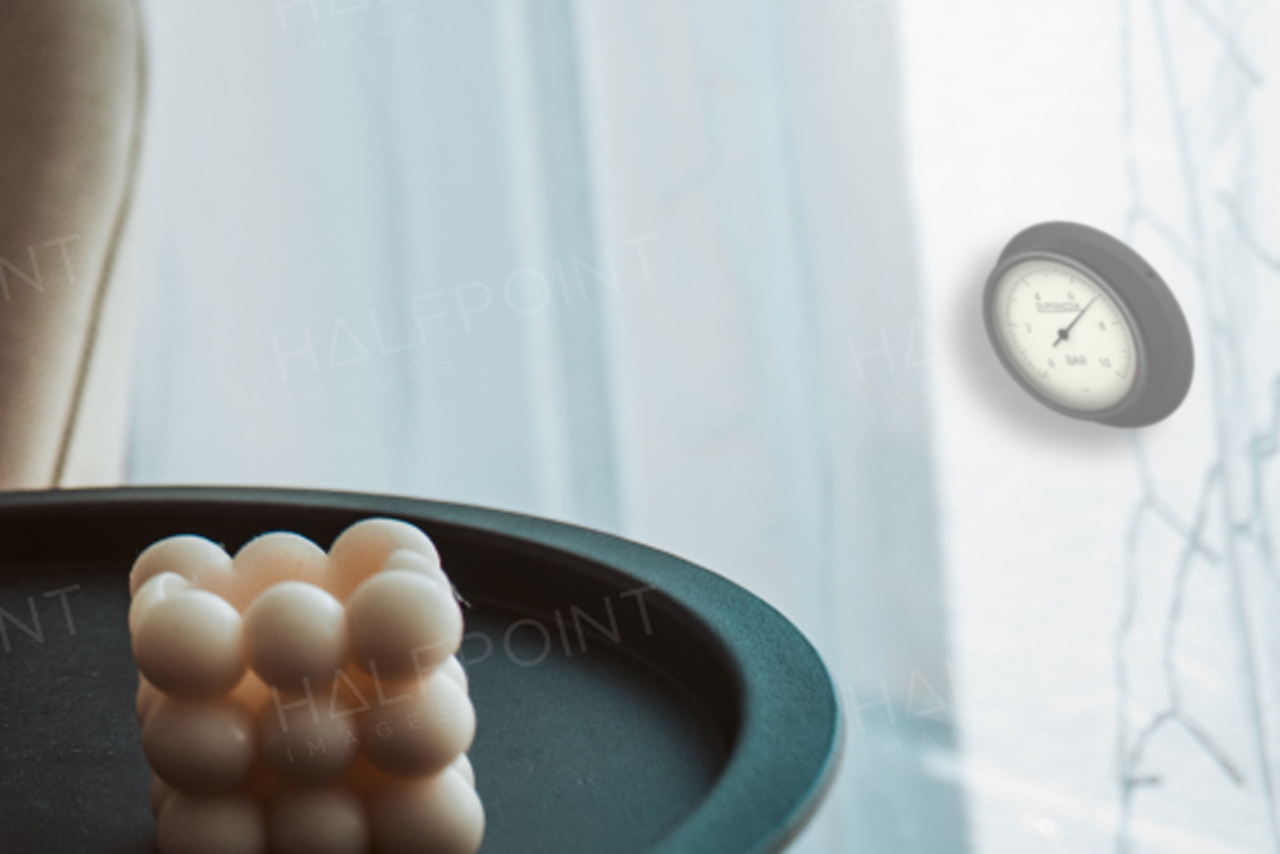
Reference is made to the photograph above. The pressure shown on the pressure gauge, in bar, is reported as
7 bar
